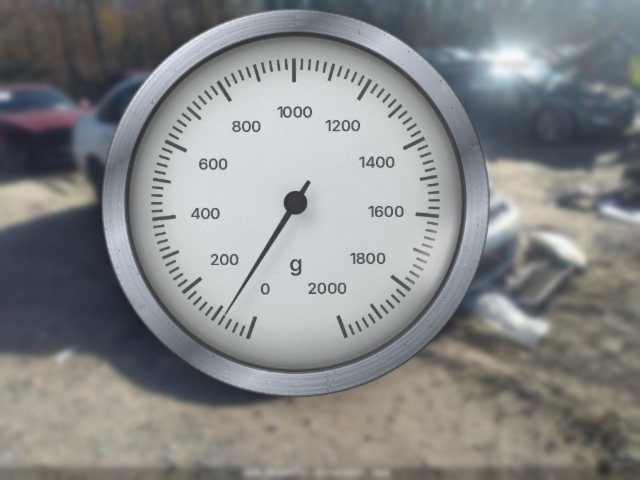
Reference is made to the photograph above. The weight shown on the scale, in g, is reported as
80 g
